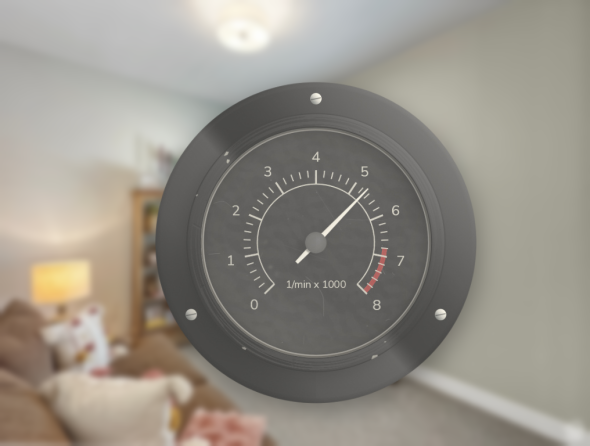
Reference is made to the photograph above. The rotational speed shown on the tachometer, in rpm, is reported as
5300 rpm
